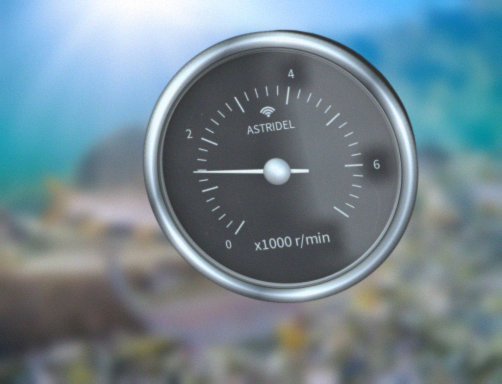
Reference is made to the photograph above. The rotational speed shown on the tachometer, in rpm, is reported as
1400 rpm
